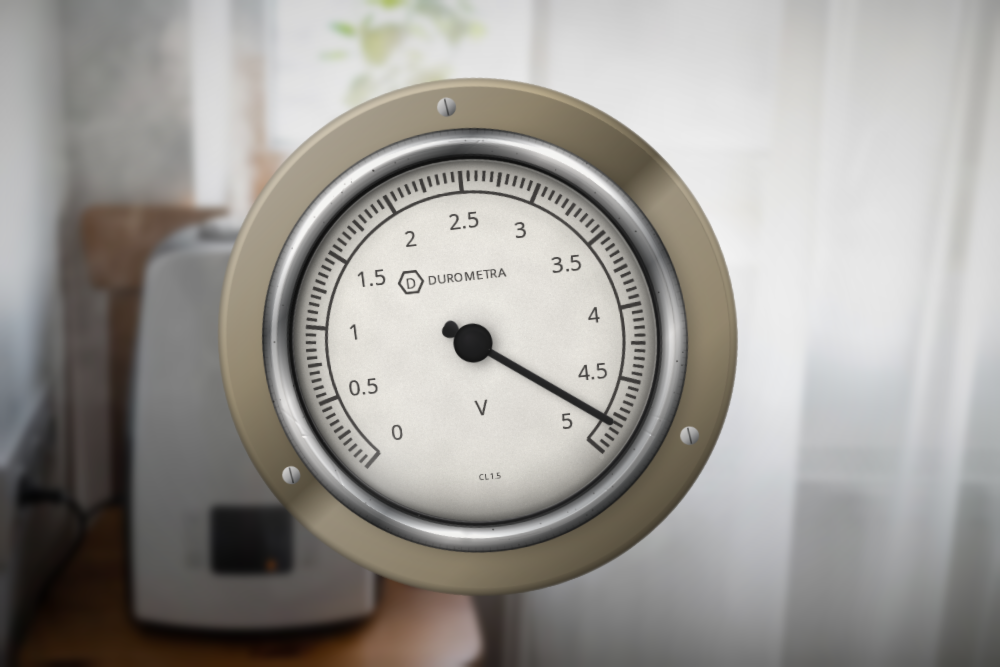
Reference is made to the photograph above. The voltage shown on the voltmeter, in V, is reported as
4.8 V
